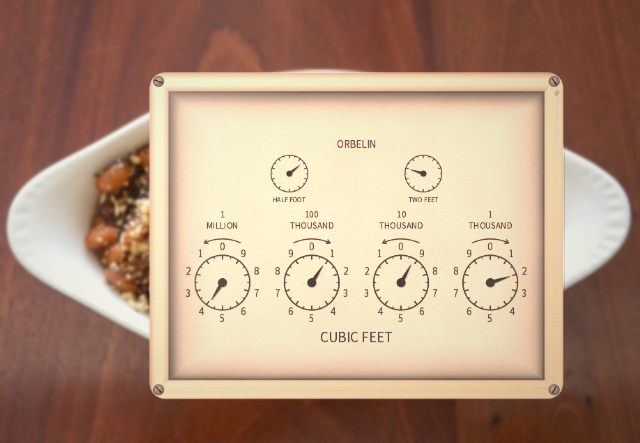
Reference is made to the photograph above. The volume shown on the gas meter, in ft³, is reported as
409200 ft³
